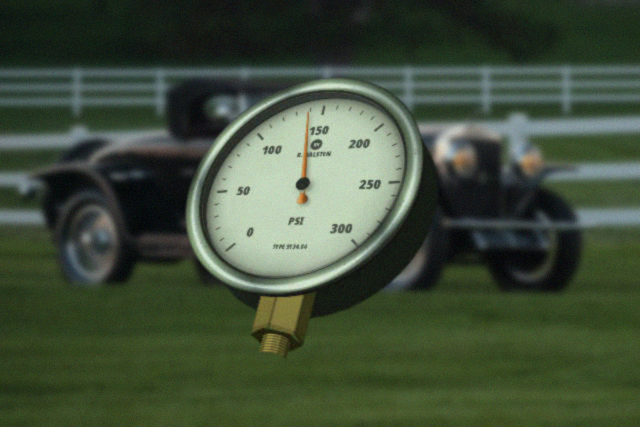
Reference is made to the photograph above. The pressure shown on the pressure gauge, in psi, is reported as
140 psi
